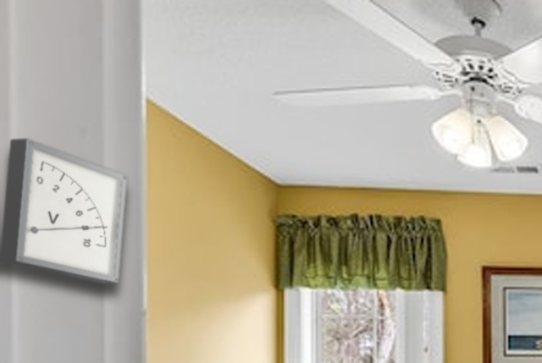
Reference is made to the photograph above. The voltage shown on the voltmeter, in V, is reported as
8 V
